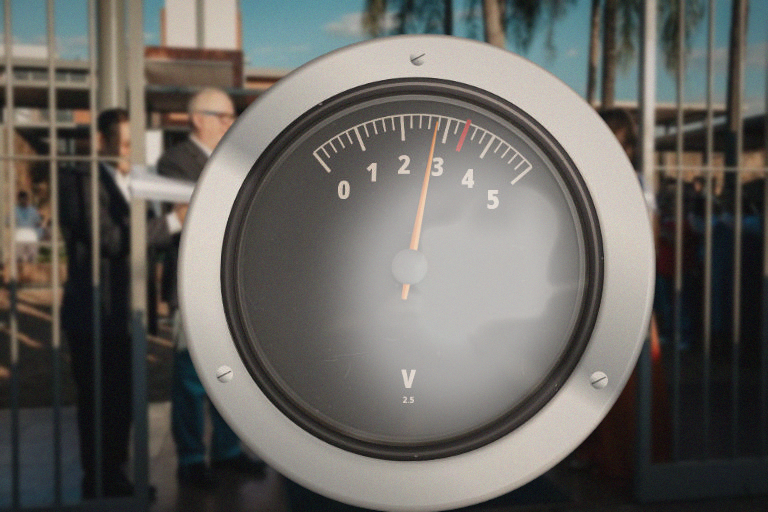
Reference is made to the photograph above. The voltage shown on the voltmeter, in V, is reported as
2.8 V
